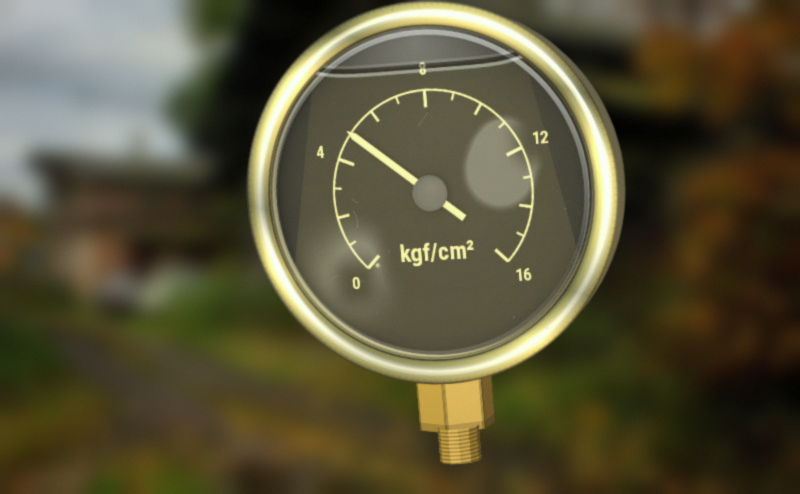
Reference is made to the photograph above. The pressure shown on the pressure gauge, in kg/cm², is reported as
5 kg/cm²
